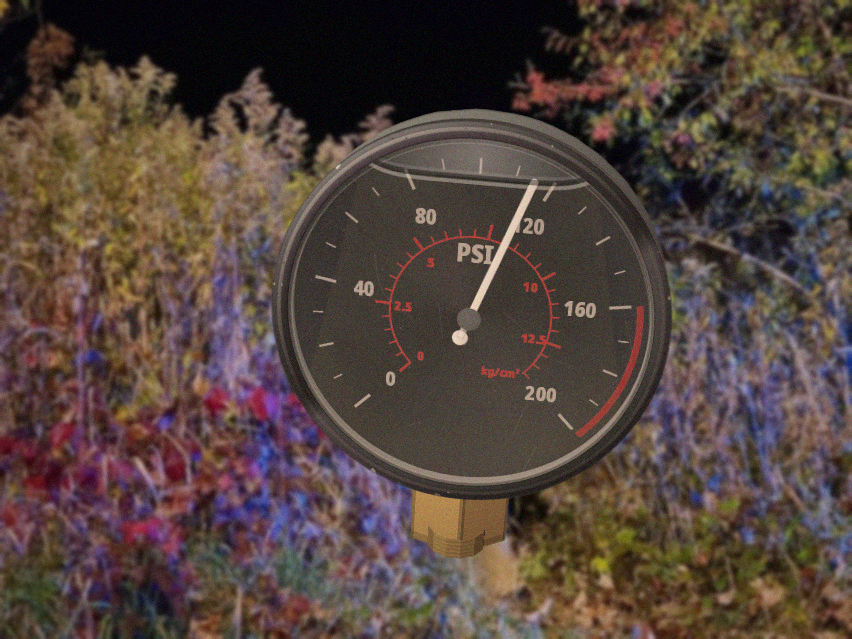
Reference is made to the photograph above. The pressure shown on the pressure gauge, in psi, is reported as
115 psi
